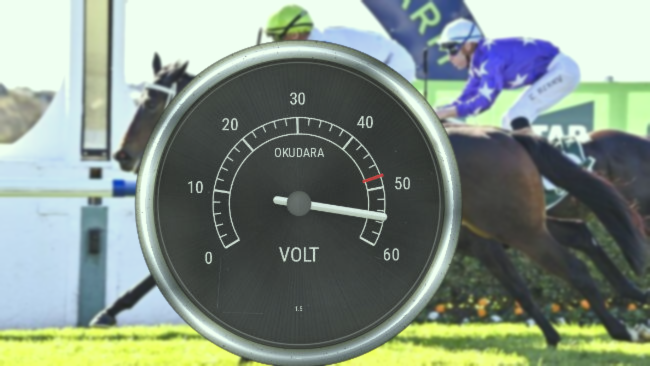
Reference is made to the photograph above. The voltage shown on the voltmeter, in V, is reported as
55 V
